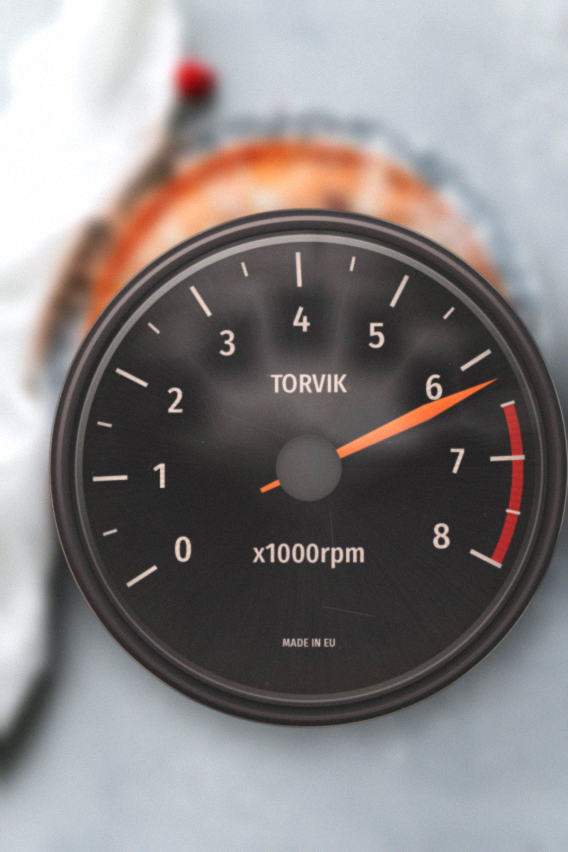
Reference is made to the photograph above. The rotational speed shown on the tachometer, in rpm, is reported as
6250 rpm
